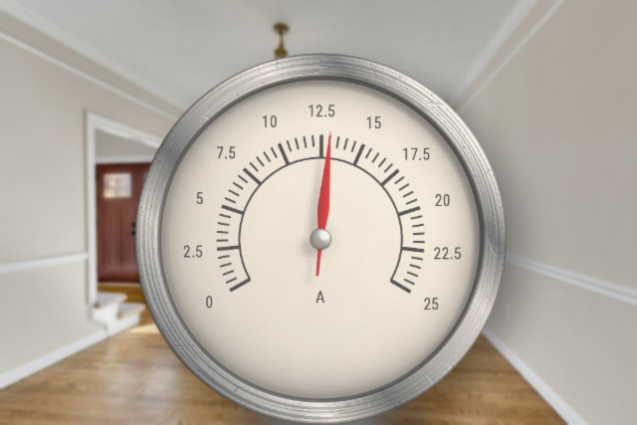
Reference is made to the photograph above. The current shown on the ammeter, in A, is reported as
13 A
